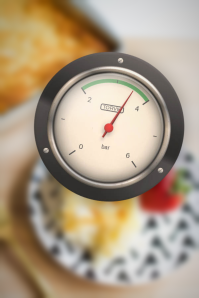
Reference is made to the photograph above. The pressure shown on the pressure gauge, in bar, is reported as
3.5 bar
